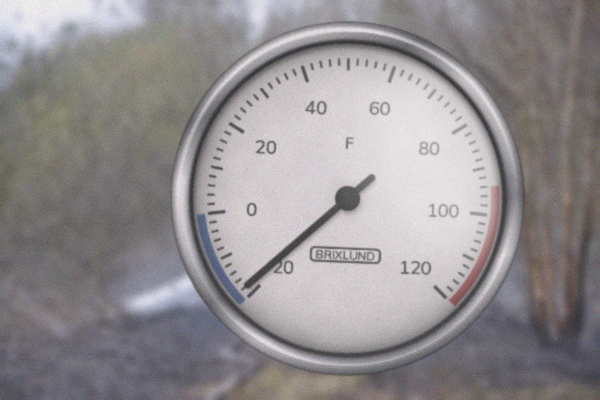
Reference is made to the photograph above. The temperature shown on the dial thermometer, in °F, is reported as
-18 °F
